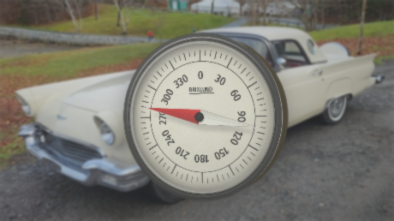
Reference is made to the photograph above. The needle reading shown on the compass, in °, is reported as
280 °
